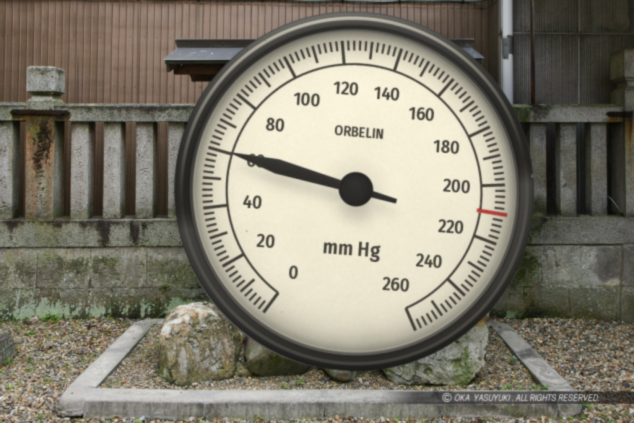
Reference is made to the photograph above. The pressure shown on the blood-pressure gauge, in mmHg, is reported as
60 mmHg
